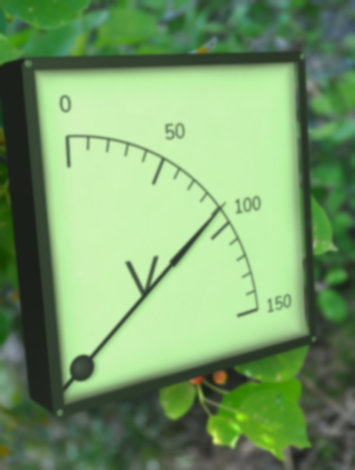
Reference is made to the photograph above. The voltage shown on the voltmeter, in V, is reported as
90 V
